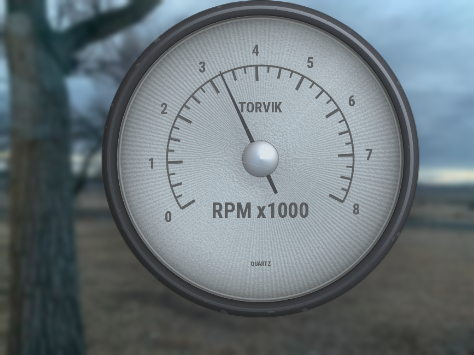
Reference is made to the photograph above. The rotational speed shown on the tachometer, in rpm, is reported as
3250 rpm
